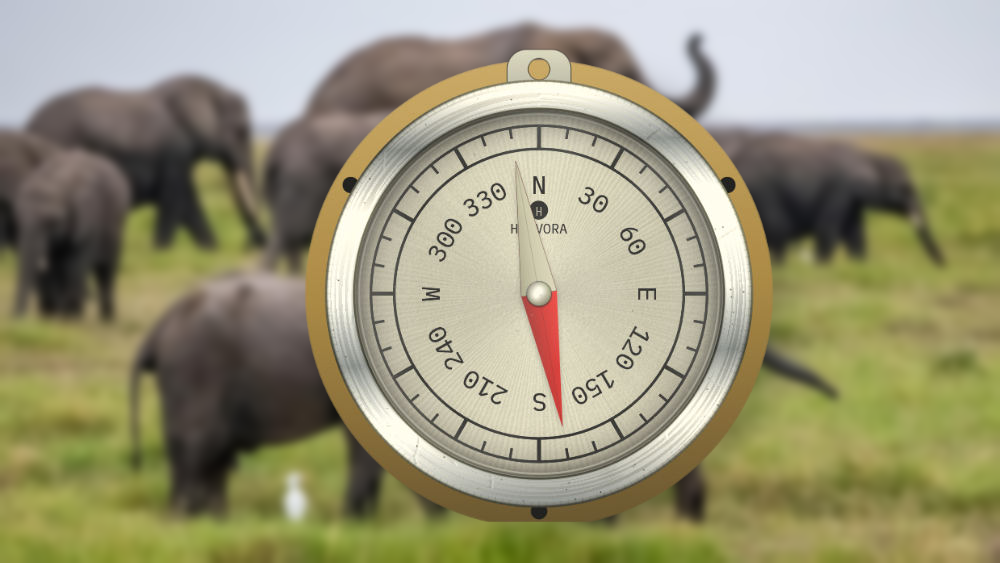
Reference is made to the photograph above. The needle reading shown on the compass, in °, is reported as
170 °
